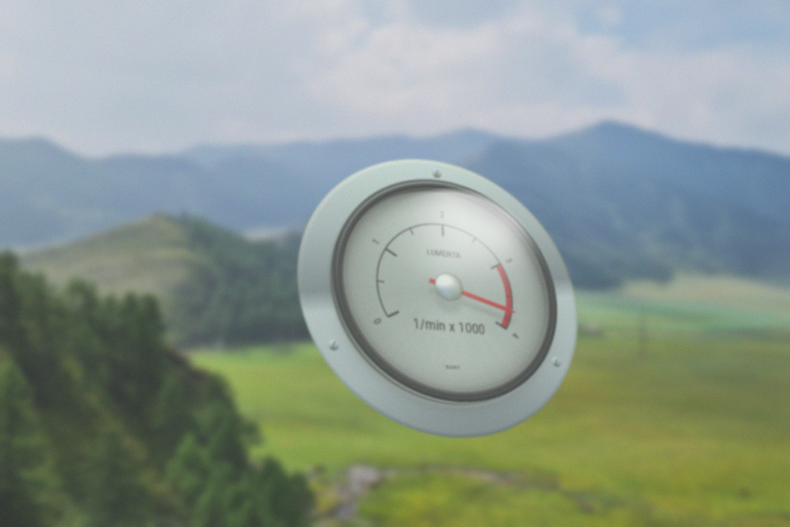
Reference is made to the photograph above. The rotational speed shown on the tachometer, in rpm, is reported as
3750 rpm
